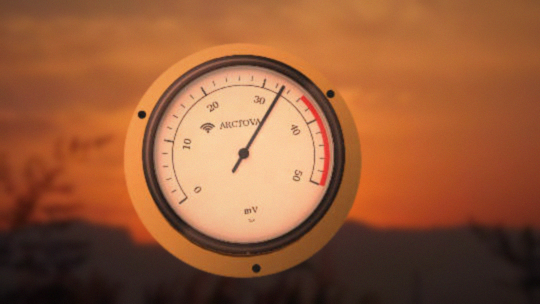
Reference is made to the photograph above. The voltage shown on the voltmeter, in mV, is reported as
33 mV
